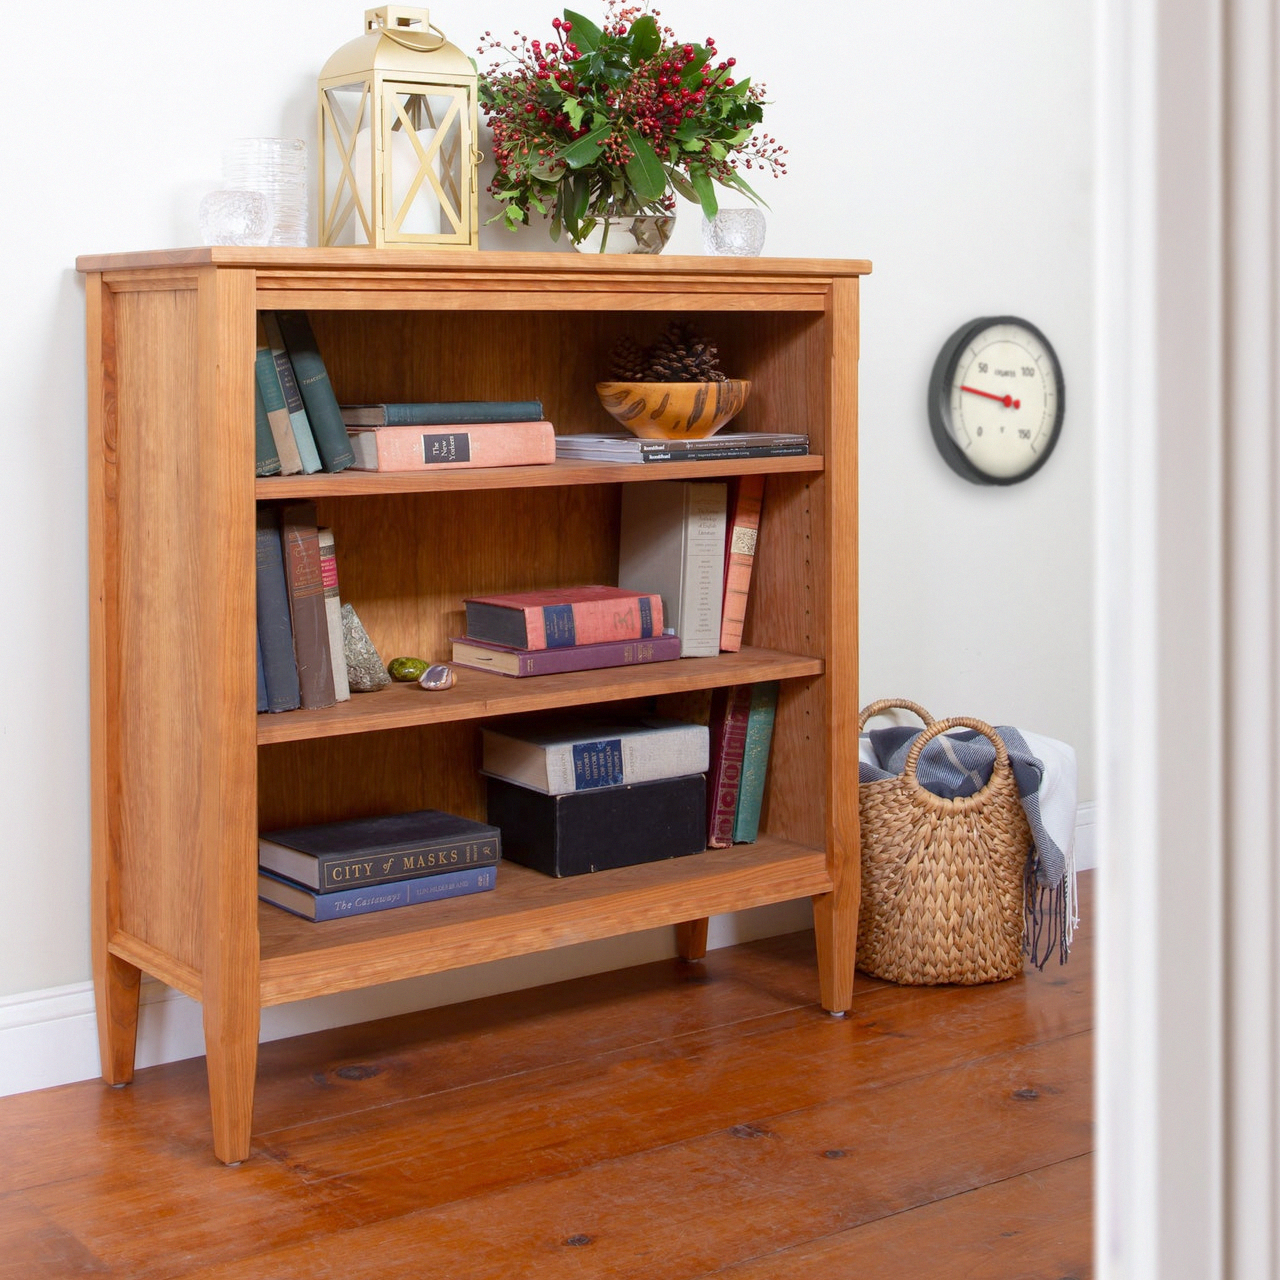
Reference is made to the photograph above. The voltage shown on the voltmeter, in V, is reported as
30 V
